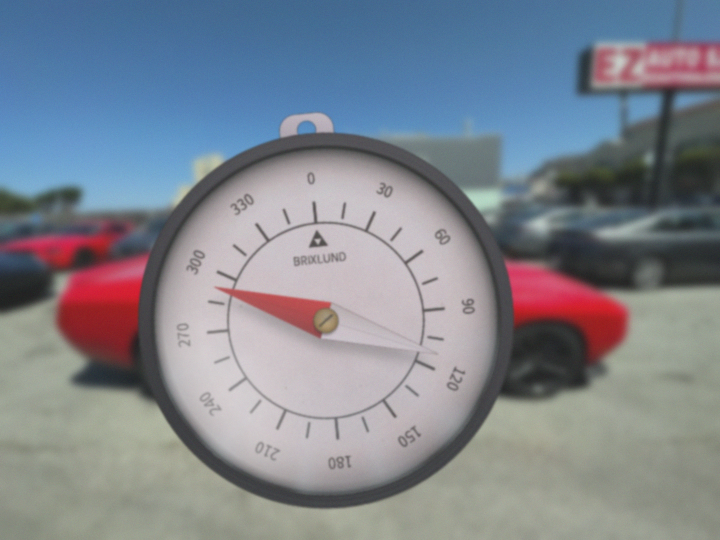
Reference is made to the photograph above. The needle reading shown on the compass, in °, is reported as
292.5 °
